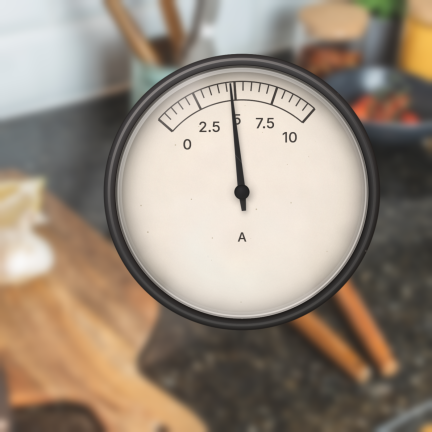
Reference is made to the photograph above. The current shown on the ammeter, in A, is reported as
4.75 A
